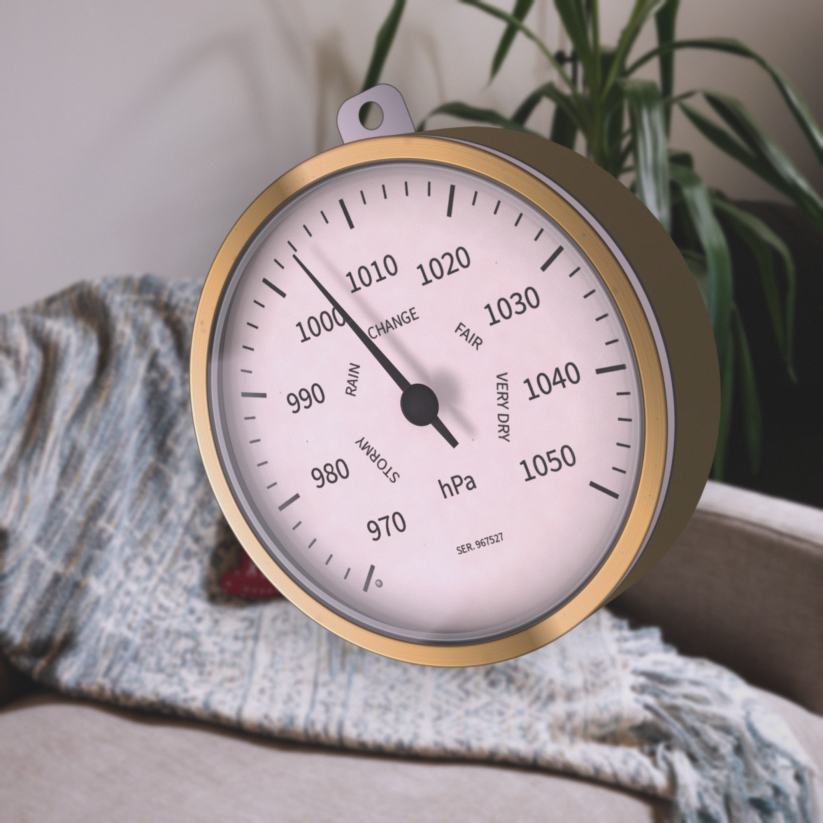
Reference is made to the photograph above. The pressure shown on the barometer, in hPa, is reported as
1004 hPa
